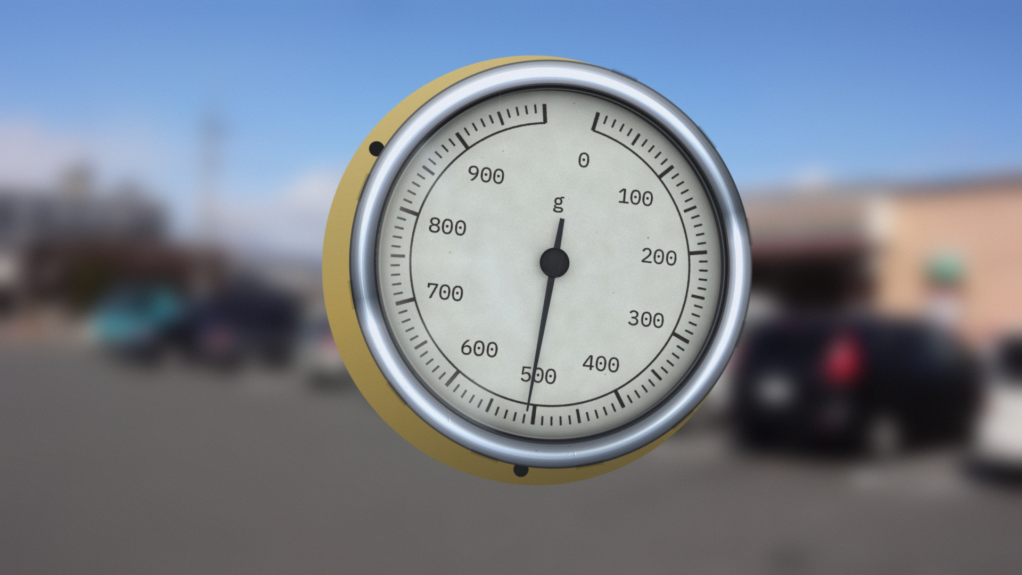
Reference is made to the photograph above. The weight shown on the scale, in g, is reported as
510 g
